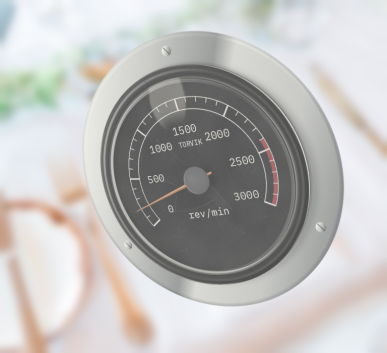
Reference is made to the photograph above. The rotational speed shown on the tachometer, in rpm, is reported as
200 rpm
